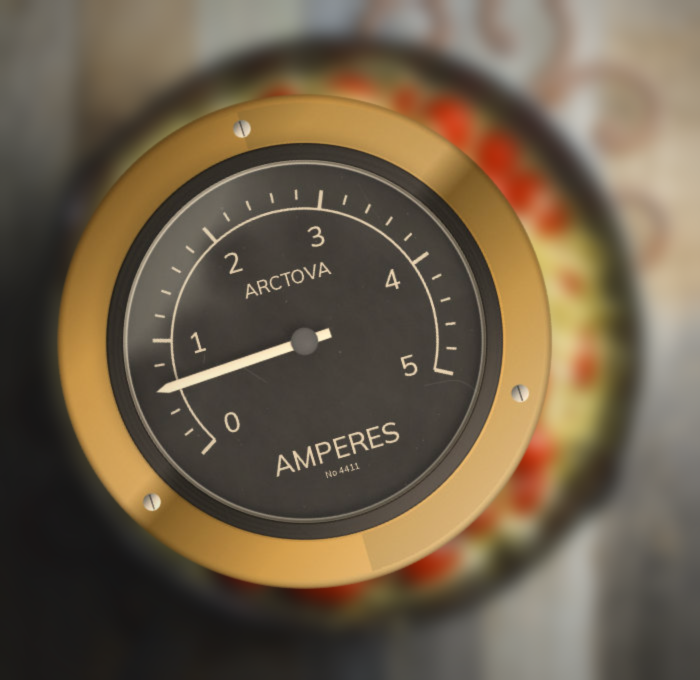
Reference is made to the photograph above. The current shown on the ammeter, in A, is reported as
0.6 A
